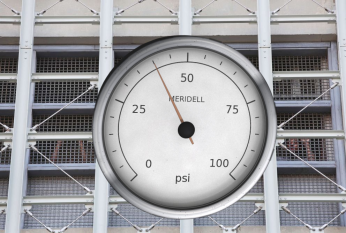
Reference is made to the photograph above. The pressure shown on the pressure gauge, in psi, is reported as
40 psi
